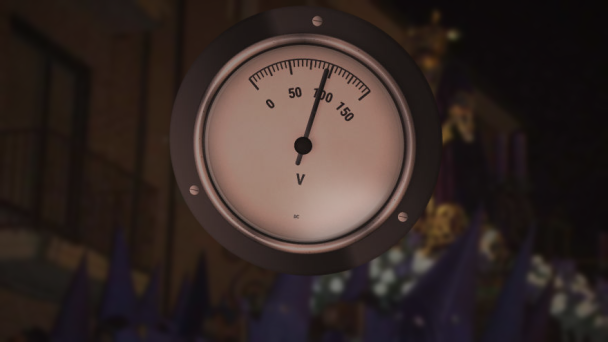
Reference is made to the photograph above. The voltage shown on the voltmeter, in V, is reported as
95 V
